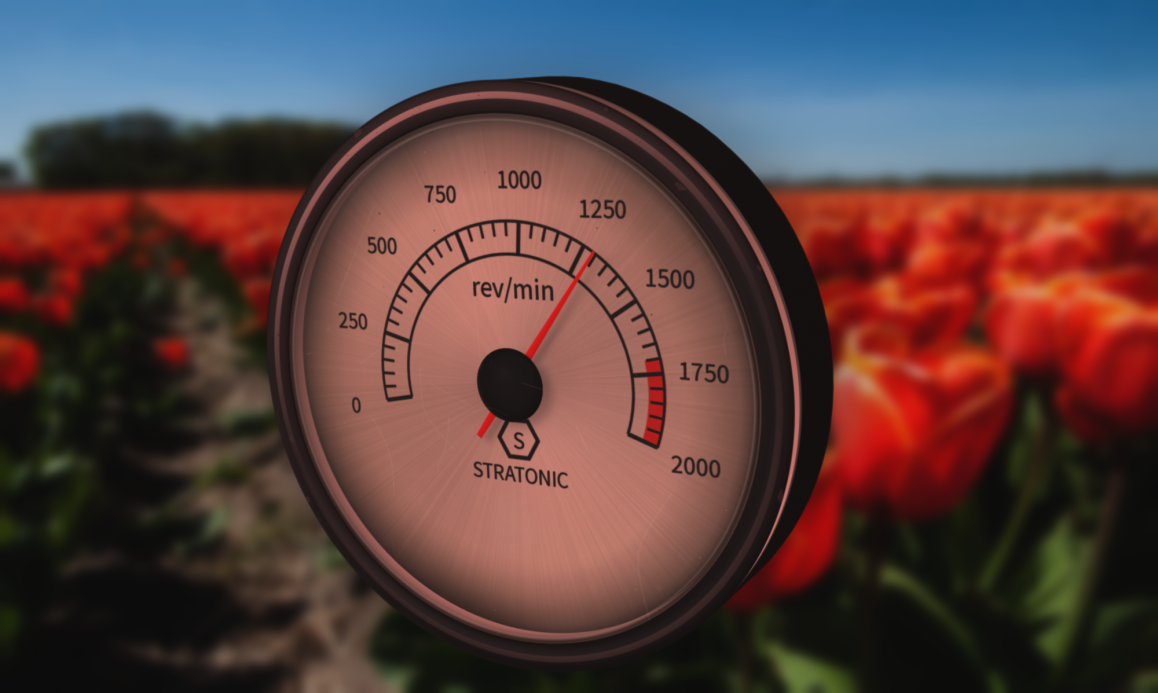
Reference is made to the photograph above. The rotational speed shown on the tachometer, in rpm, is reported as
1300 rpm
